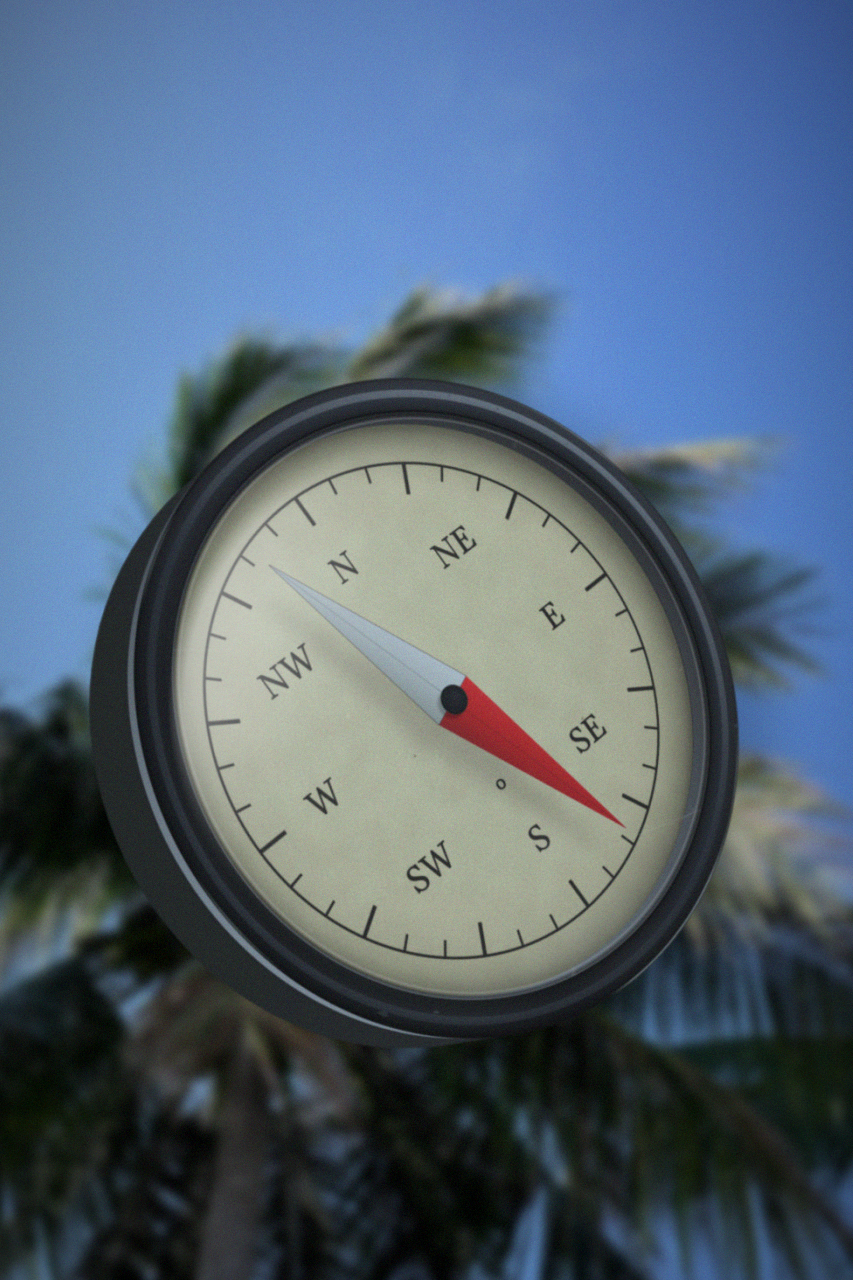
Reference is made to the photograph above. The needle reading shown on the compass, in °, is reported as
160 °
